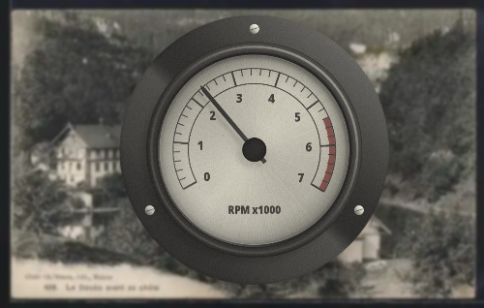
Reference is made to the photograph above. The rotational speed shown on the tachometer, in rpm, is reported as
2300 rpm
